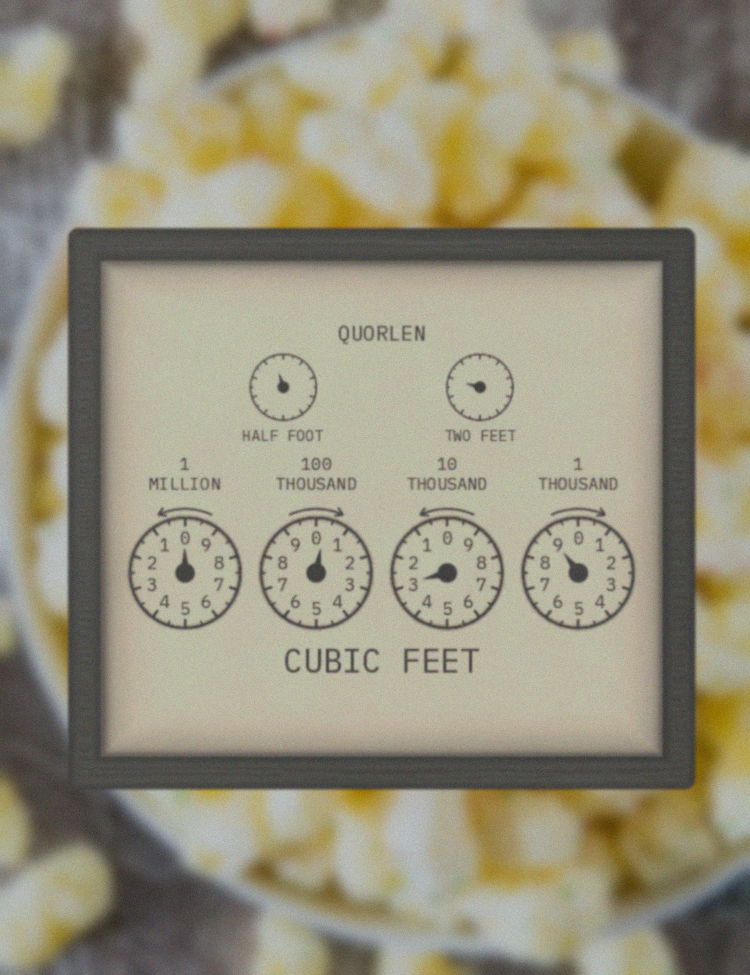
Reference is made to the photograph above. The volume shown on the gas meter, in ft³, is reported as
2900 ft³
